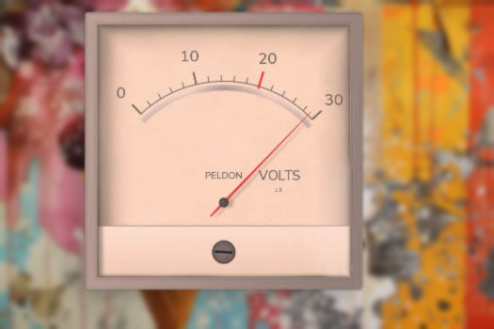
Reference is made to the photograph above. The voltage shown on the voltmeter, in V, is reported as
29 V
